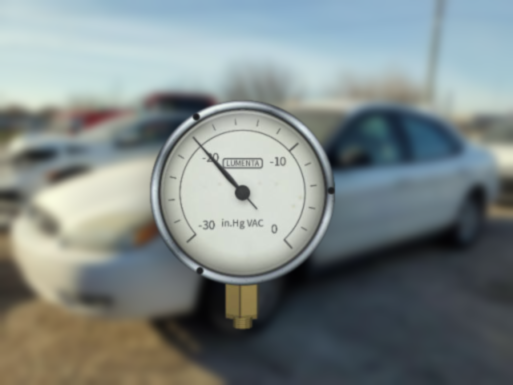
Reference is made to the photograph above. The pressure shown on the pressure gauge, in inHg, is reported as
-20 inHg
